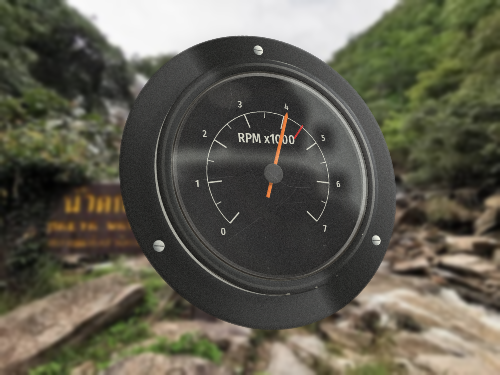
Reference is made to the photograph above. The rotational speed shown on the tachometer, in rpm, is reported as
4000 rpm
